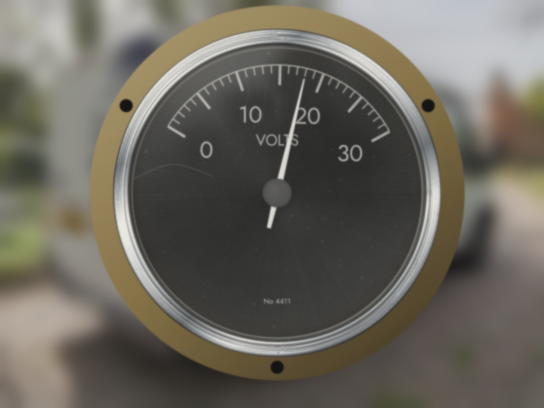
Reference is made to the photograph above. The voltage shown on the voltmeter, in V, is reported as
18 V
